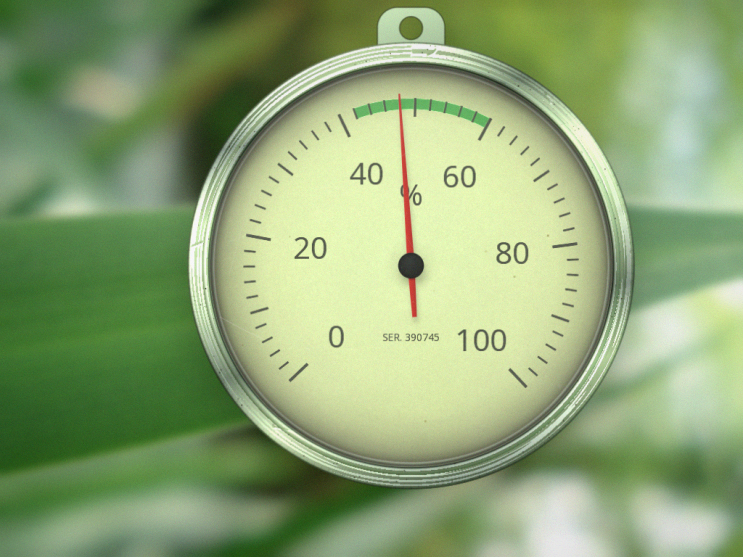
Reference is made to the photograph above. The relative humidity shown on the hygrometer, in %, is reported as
48 %
